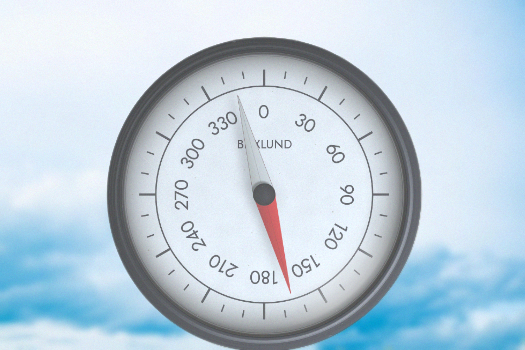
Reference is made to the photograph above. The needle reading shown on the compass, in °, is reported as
165 °
